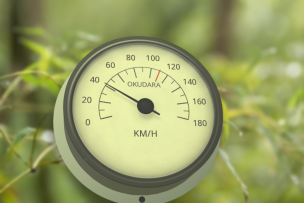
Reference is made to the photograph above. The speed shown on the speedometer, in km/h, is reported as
40 km/h
